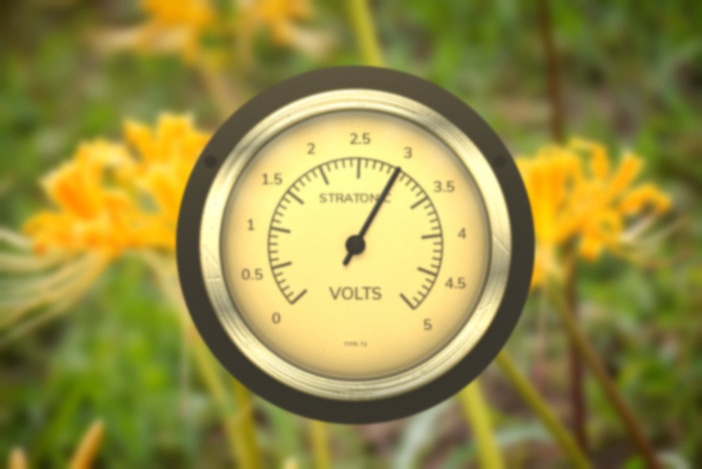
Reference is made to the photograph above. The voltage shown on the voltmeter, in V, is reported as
3 V
